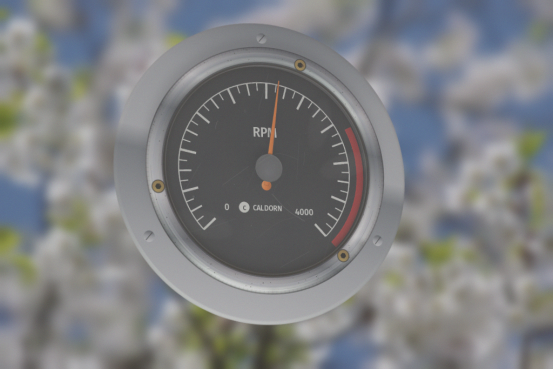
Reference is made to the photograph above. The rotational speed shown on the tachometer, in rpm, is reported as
2100 rpm
